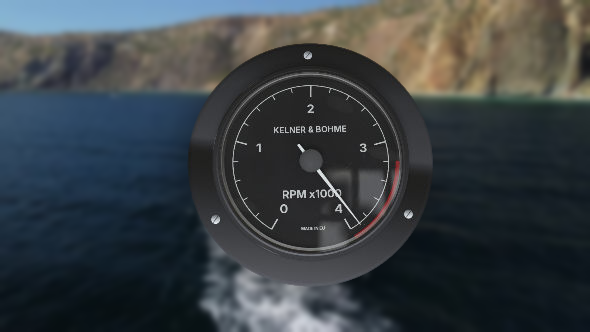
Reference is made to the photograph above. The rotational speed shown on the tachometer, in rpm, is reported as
3900 rpm
